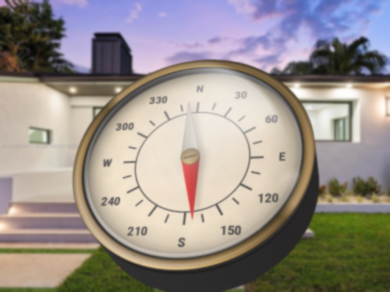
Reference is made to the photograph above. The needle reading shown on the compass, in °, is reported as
172.5 °
